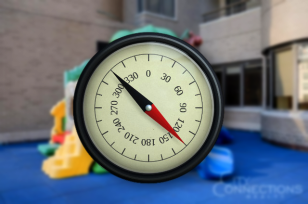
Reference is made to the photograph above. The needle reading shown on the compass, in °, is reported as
135 °
